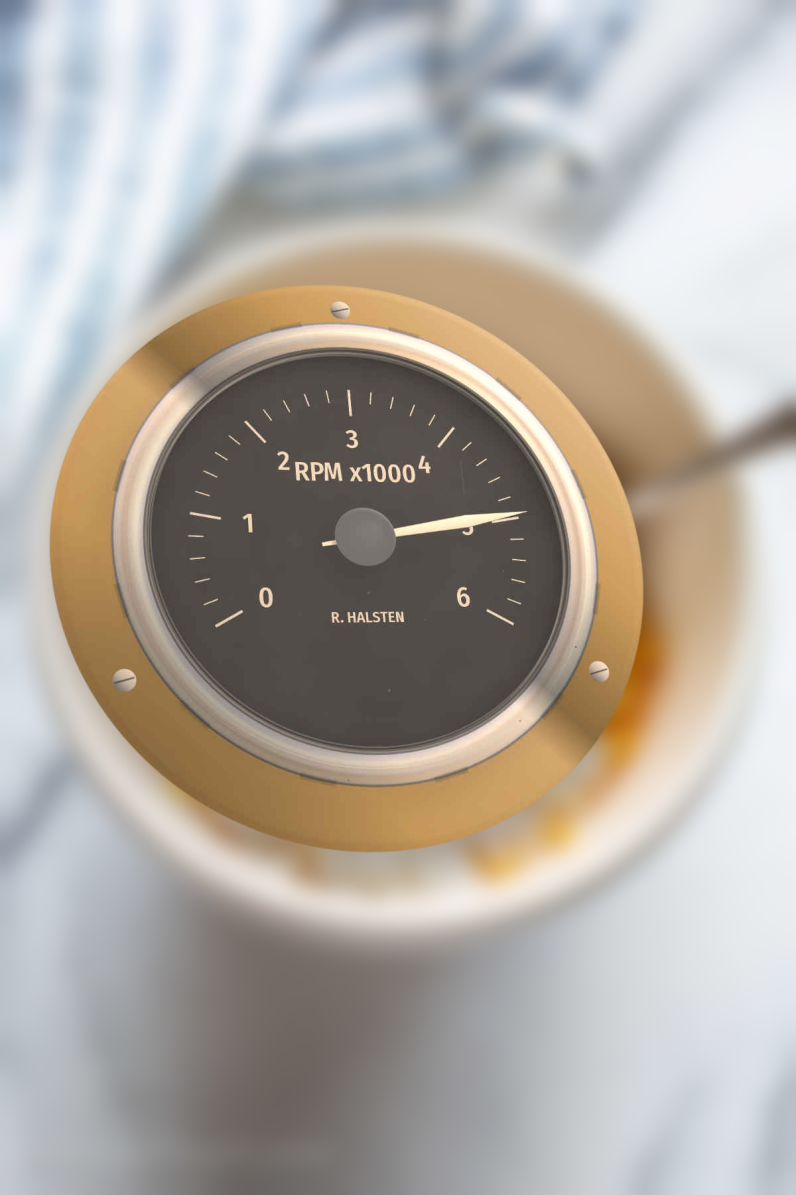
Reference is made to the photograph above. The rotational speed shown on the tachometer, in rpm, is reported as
5000 rpm
